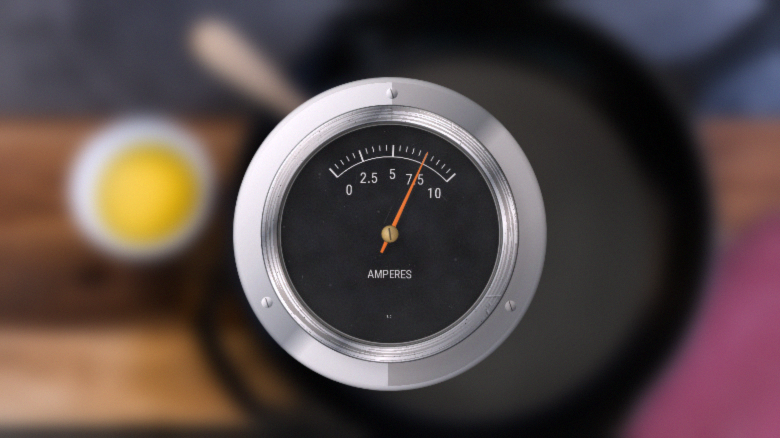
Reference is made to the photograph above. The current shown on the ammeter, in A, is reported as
7.5 A
